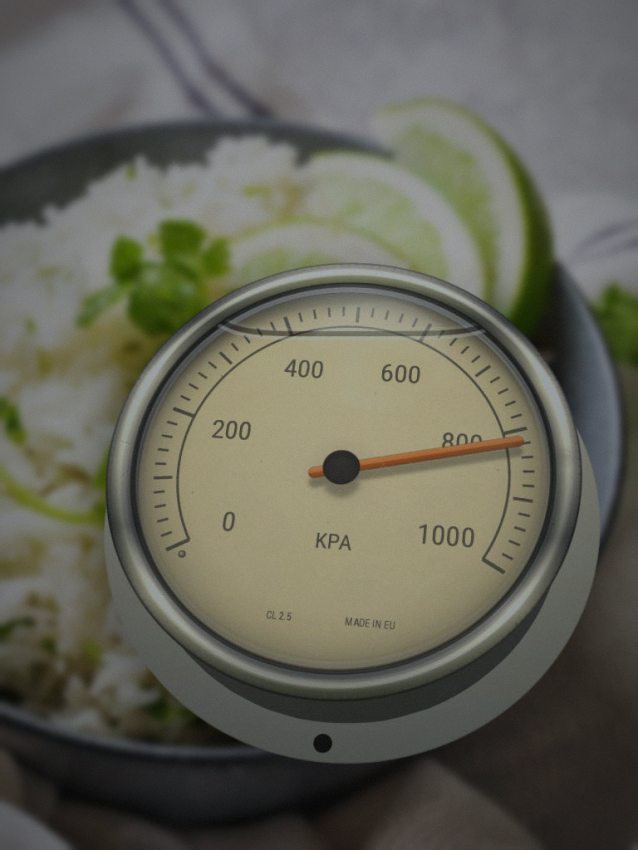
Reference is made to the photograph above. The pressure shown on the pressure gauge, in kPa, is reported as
820 kPa
